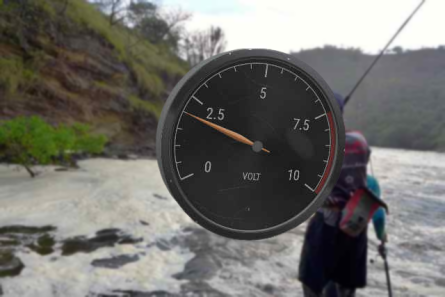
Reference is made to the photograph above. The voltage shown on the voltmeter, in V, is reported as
2 V
